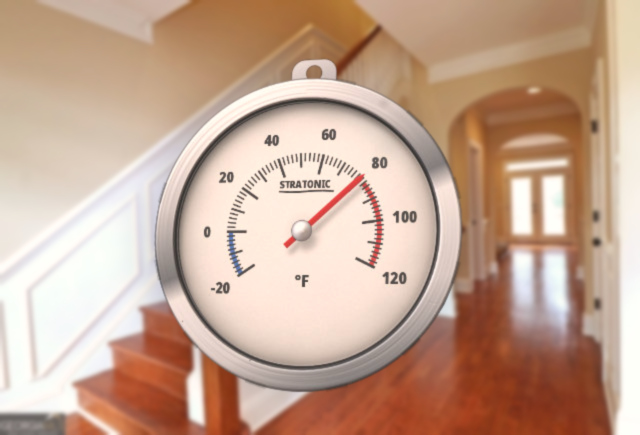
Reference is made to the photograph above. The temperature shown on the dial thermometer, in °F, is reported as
80 °F
